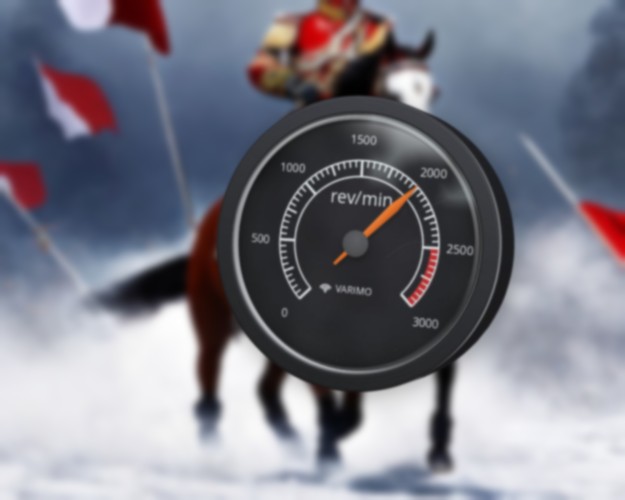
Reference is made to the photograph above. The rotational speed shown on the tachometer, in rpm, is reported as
2000 rpm
